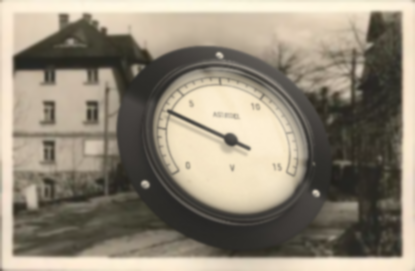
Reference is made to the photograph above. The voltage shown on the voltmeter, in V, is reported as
3.5 V
